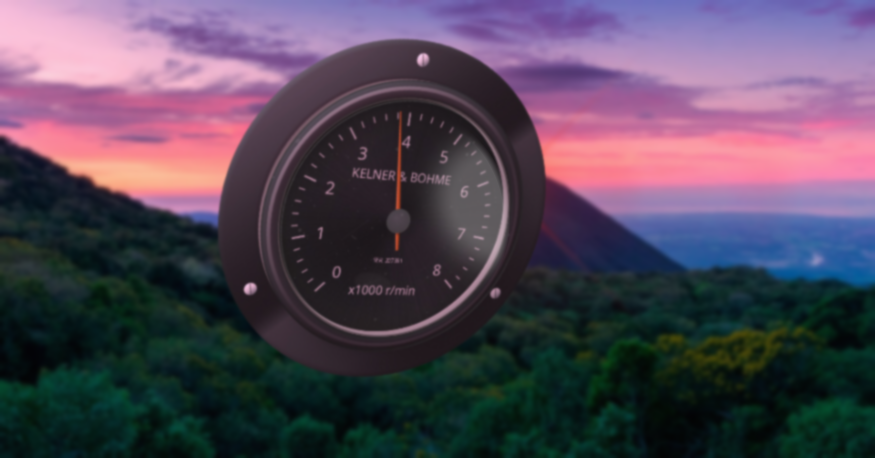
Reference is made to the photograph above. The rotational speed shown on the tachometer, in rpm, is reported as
3800 rpm
